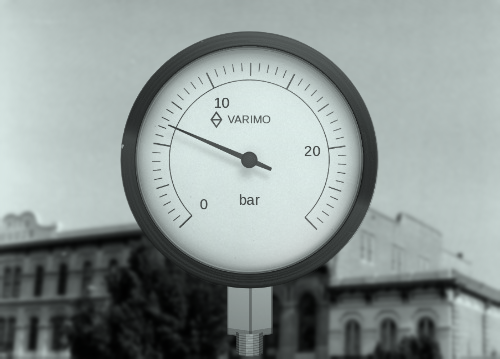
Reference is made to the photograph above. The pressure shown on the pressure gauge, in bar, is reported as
6.25 bar
